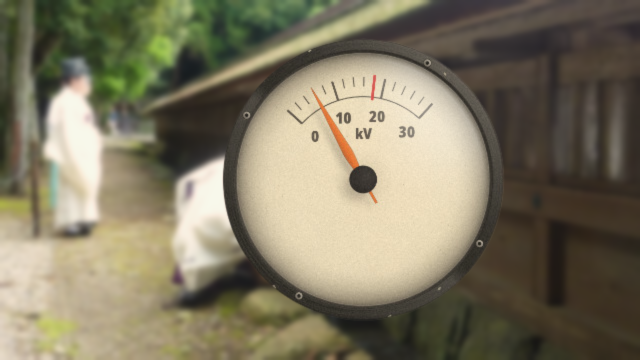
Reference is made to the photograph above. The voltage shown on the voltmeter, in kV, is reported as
6 kV
